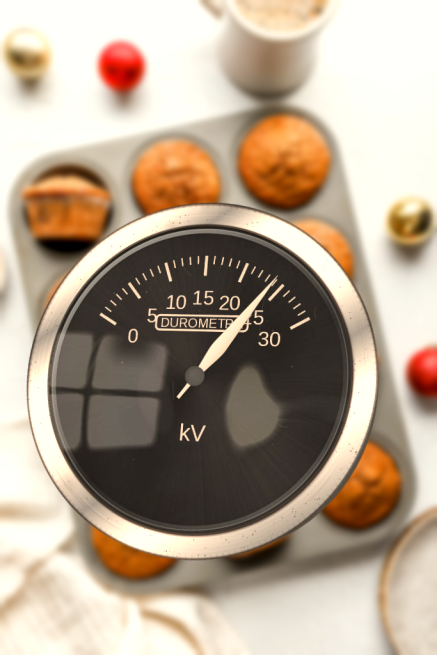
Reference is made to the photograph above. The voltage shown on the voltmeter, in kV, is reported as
24 kV
